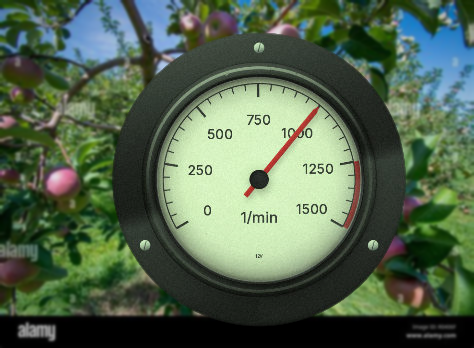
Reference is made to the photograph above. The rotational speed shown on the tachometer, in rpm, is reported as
1000 rpm
